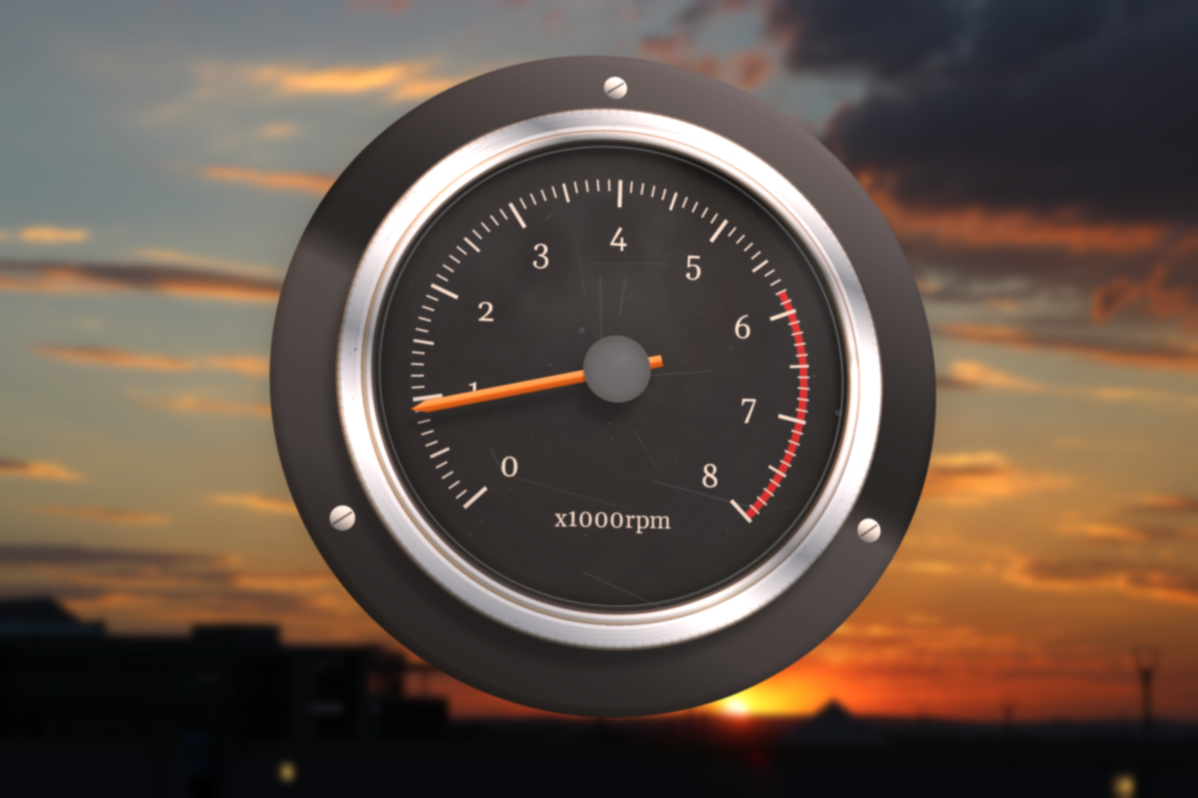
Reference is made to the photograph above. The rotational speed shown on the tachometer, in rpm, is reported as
900 rpm
